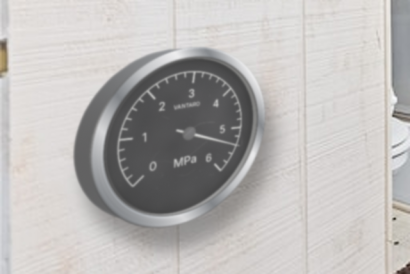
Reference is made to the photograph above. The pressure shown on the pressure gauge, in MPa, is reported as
5.4 MPa
